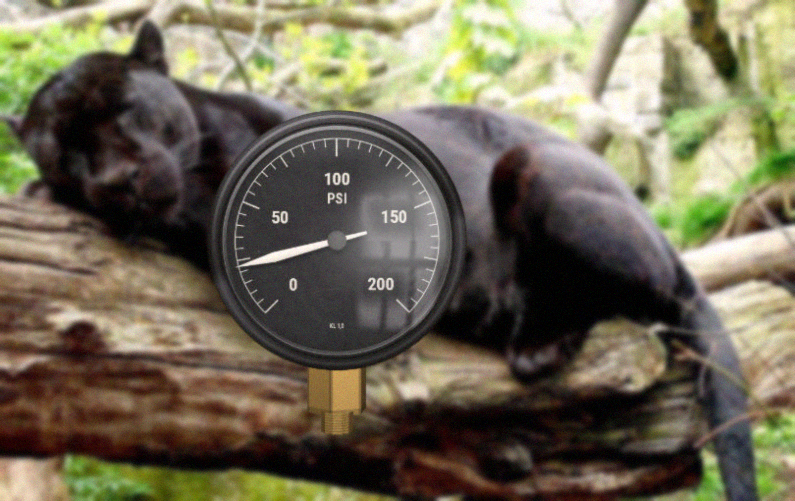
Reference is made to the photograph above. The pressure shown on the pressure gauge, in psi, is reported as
22.5 psi
